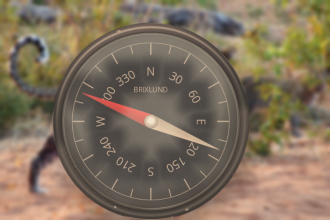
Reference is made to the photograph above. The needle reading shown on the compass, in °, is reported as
292.5 °
